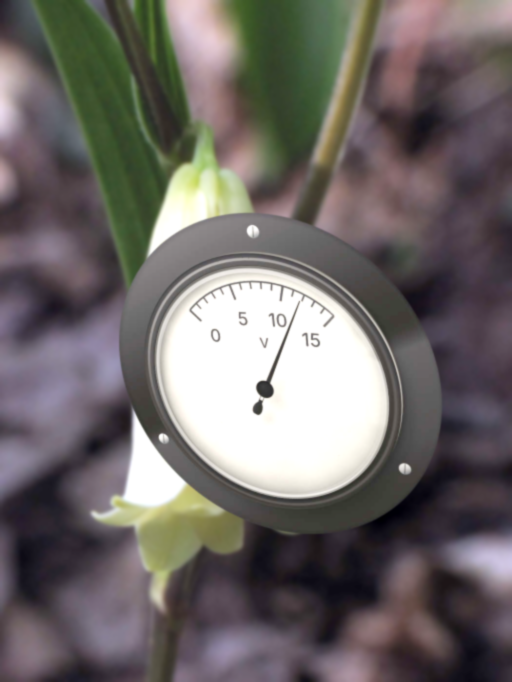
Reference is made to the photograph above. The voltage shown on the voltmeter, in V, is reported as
12 V
